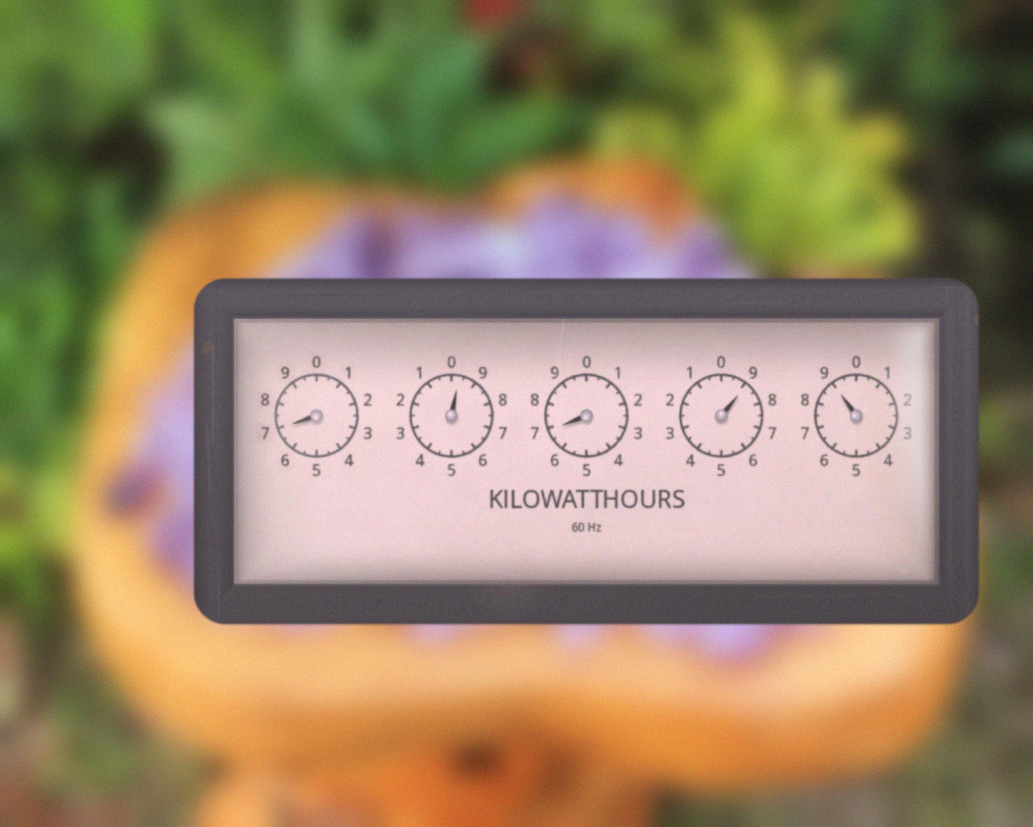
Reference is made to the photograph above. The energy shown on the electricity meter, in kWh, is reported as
69689 kWh
